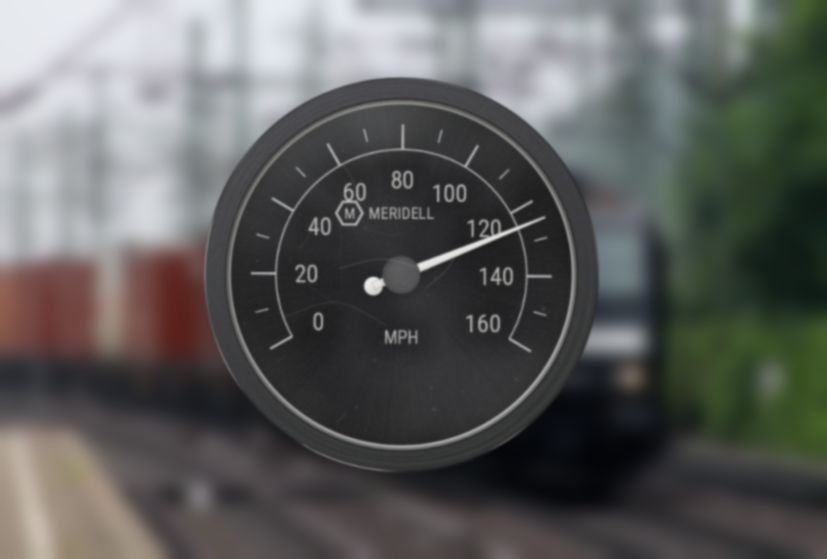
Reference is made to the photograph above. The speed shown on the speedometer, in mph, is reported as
125 mph
